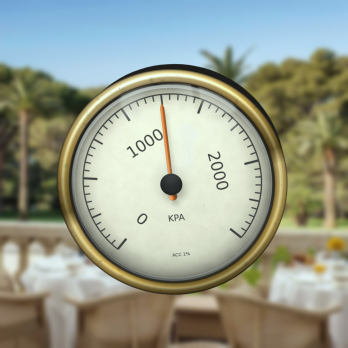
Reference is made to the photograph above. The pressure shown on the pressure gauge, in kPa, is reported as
1250 kPa
